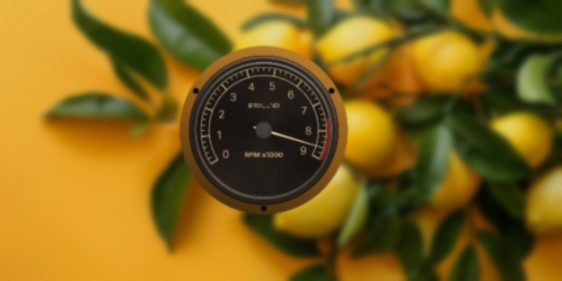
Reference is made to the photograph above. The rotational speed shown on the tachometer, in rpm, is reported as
8600 rpm
